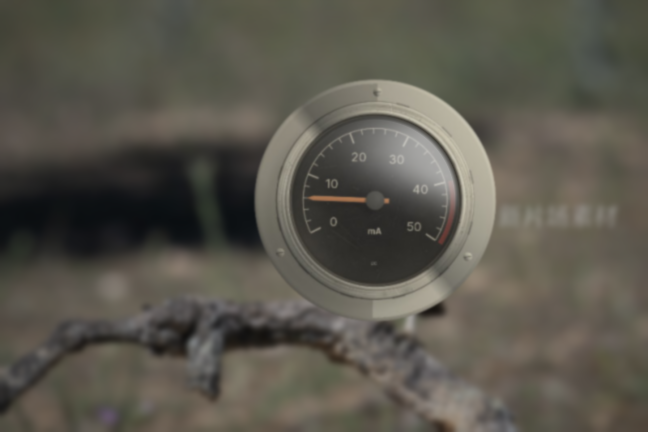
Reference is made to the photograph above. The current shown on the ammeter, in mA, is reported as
6 mA
